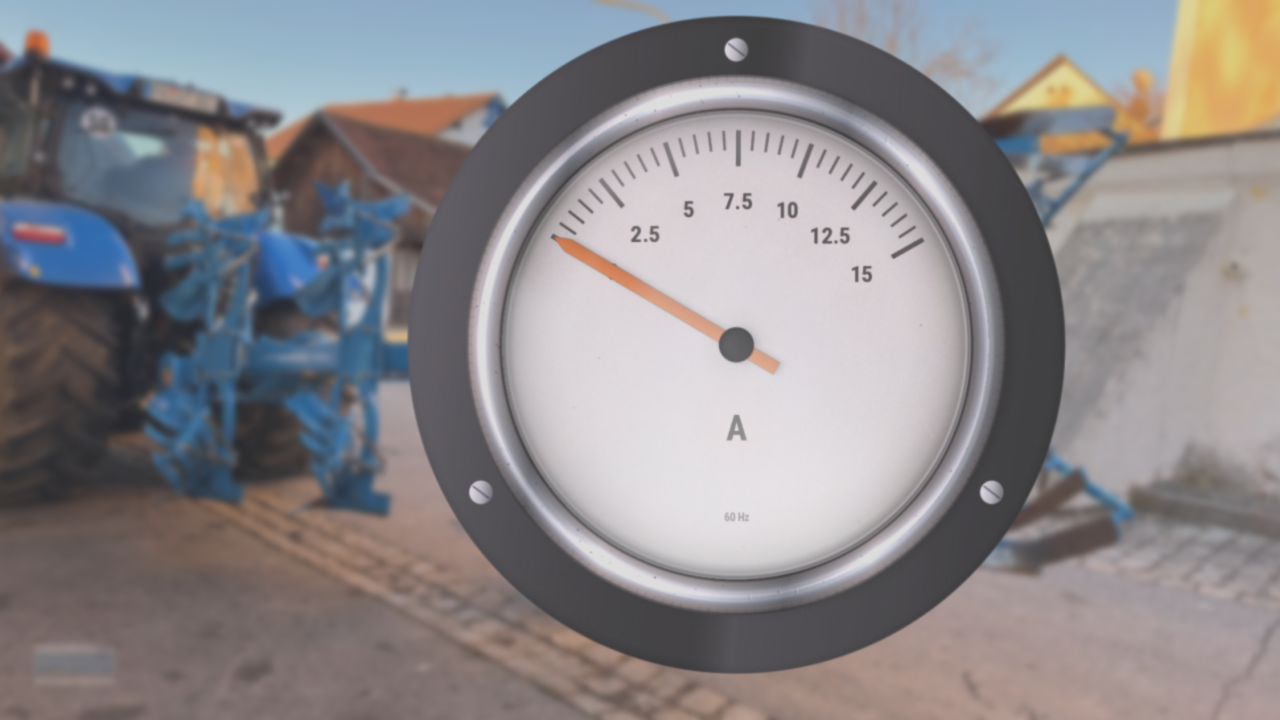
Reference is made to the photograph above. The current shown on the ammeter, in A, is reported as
0 A
